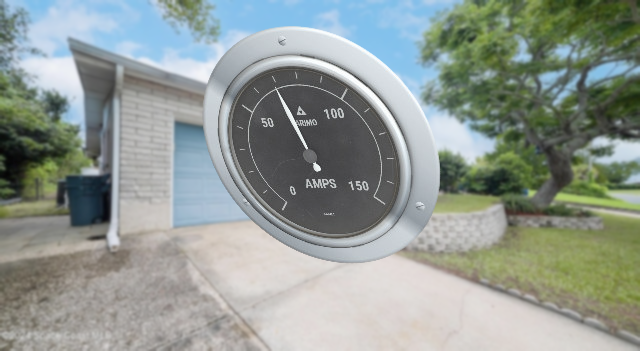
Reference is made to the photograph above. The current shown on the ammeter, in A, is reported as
70 A
